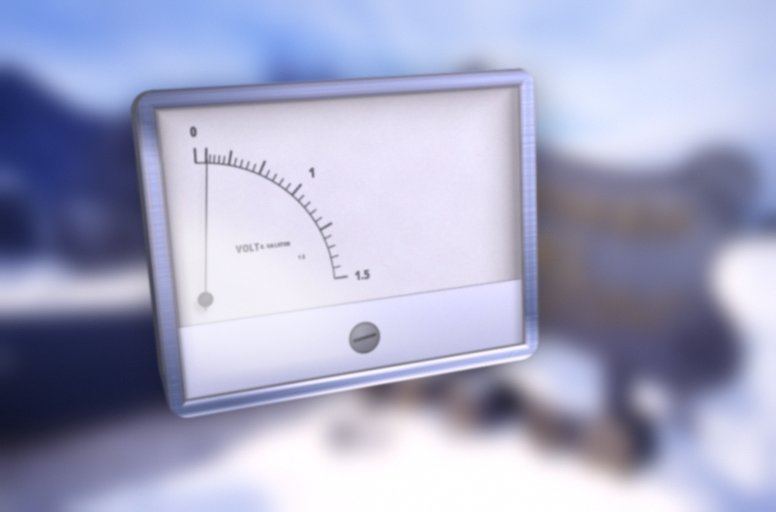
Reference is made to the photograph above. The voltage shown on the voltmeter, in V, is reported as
0.25 V
